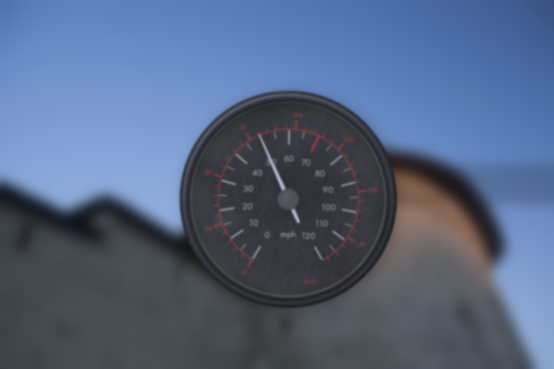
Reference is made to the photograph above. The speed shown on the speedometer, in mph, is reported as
50 mph
